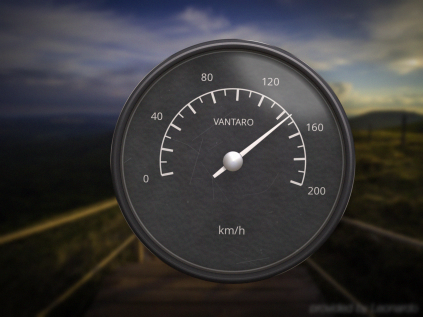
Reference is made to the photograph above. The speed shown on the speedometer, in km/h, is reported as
145 km/h
